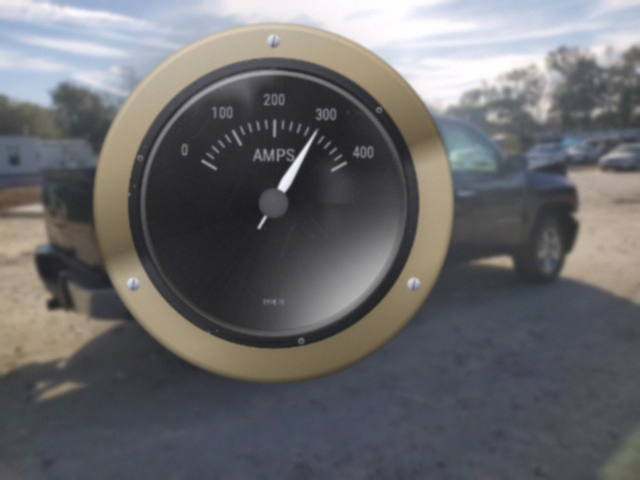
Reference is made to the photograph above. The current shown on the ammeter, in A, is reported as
300 A
